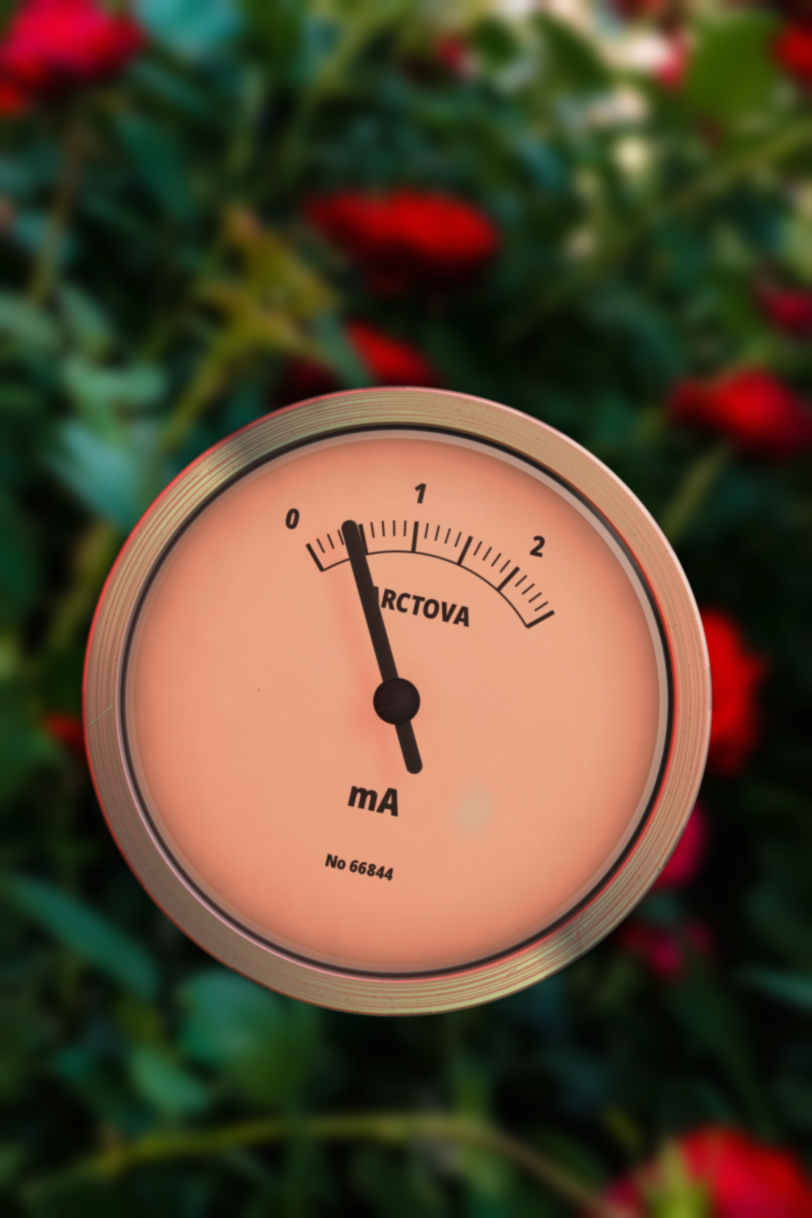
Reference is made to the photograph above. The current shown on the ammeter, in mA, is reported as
0.4 mA
